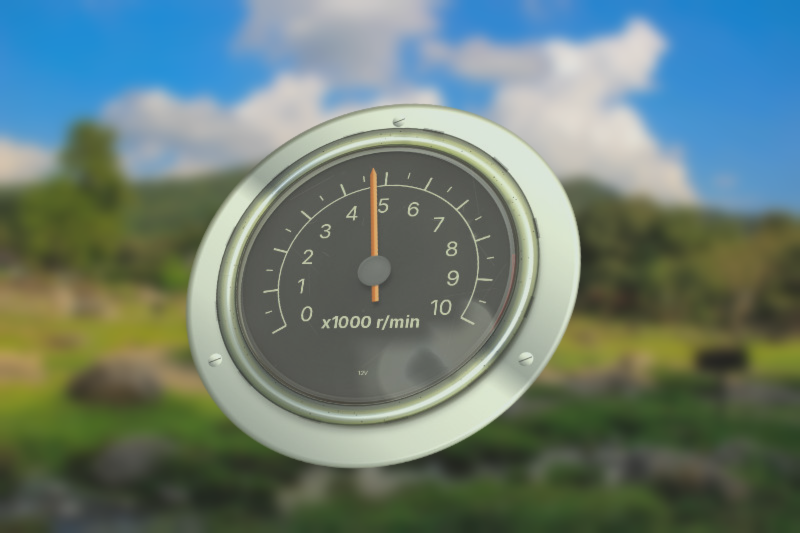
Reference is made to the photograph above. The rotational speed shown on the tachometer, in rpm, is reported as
4750 rpm
